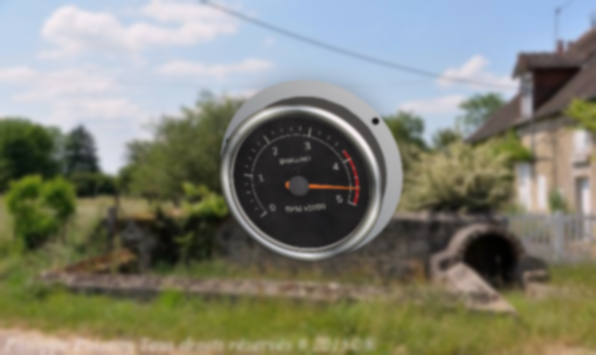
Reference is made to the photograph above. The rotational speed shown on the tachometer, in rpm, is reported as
4600 rpm
